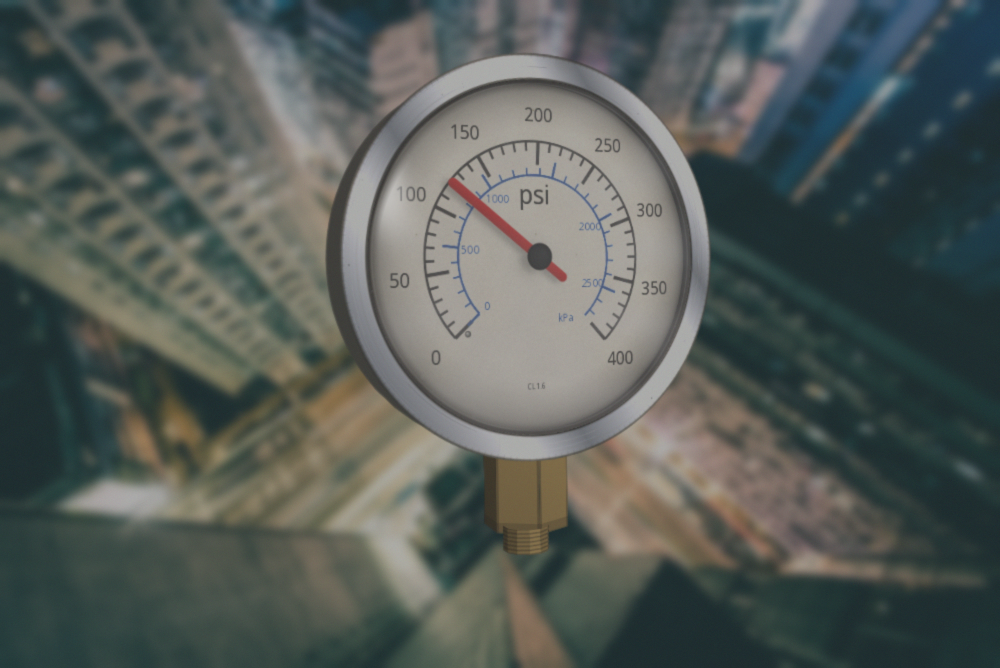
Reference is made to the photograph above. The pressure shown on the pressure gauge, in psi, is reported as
120 psi
